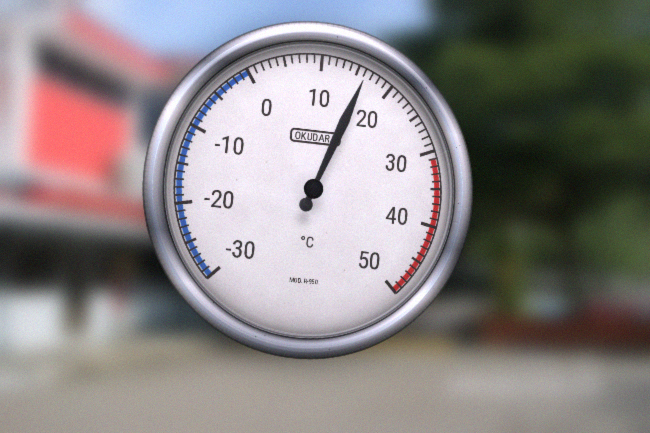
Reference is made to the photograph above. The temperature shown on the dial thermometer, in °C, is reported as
16 °C
